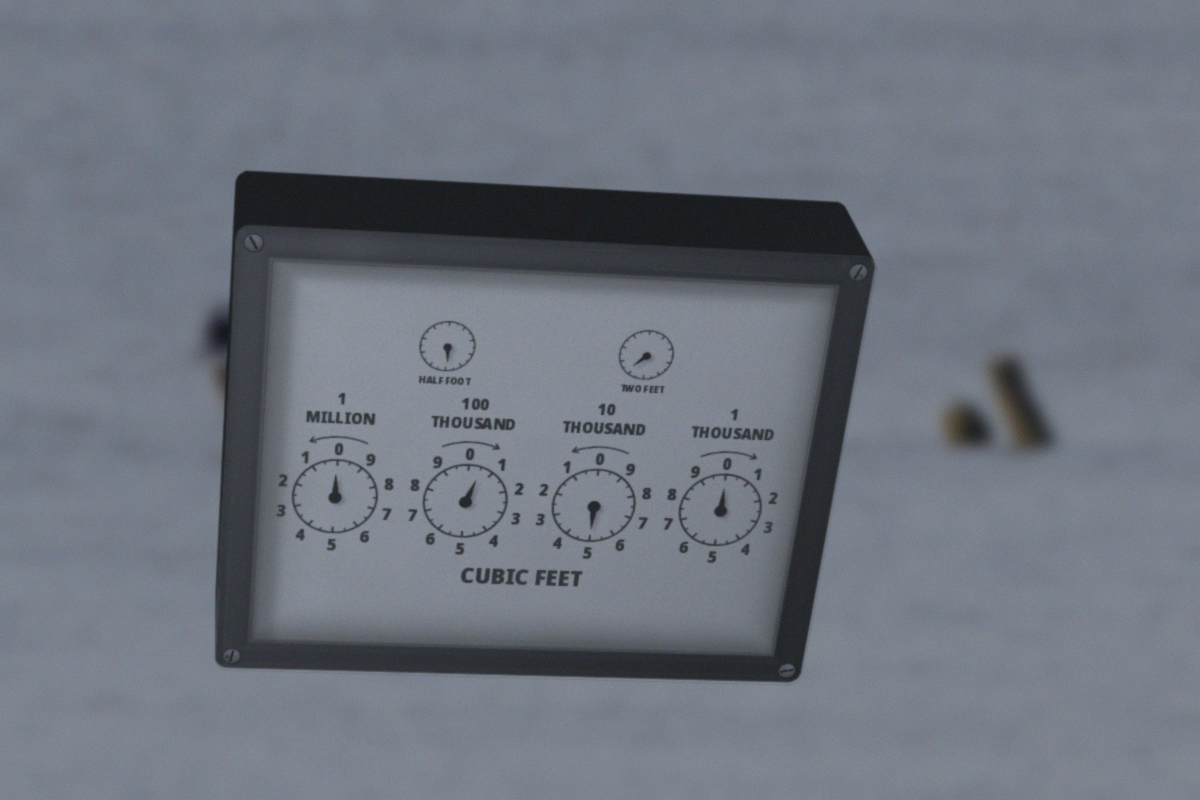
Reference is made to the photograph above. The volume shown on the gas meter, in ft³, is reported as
5000 ft³
